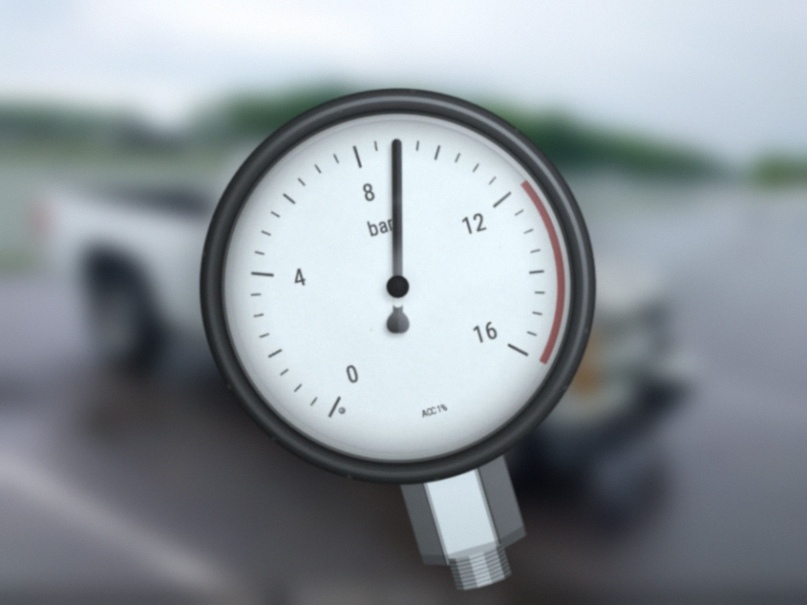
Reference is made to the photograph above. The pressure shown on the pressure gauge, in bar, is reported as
9 bar
